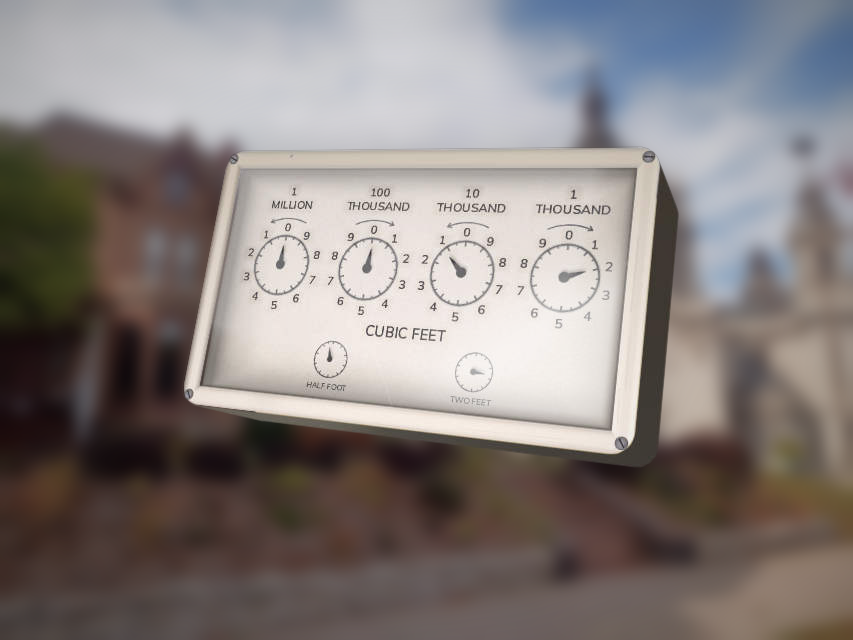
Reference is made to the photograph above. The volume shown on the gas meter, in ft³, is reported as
1200 ft³
